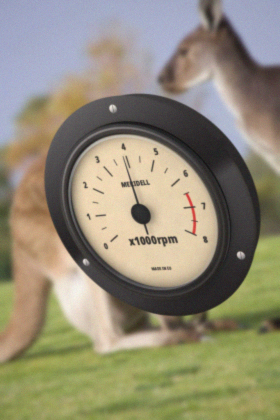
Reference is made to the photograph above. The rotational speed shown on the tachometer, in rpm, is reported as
4000 rpm
